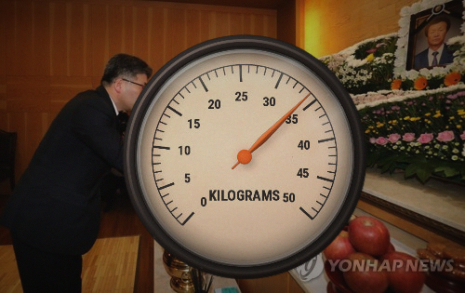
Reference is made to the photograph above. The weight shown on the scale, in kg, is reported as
34 kg
